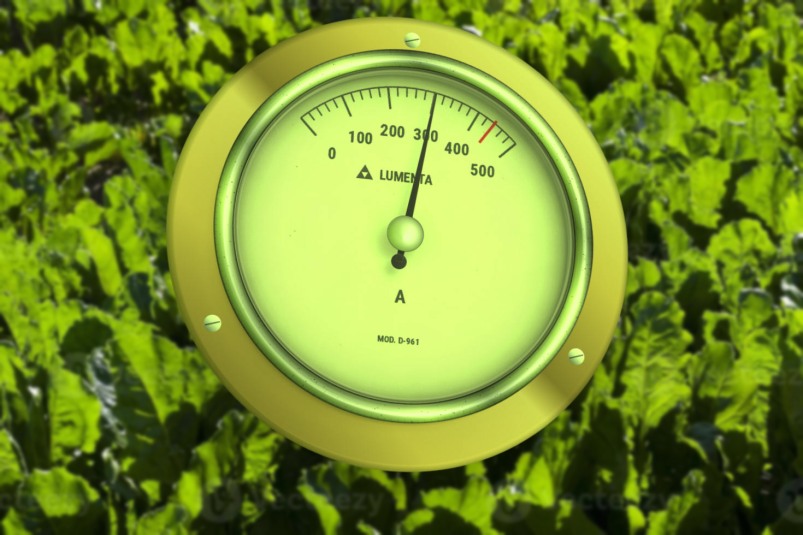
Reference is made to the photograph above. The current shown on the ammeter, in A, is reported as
300 A
